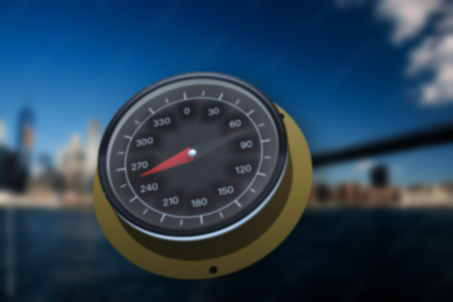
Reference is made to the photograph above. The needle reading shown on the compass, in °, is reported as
255 °
